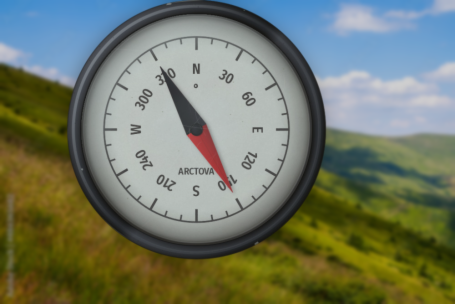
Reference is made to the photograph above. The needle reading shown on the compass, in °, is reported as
150 °
